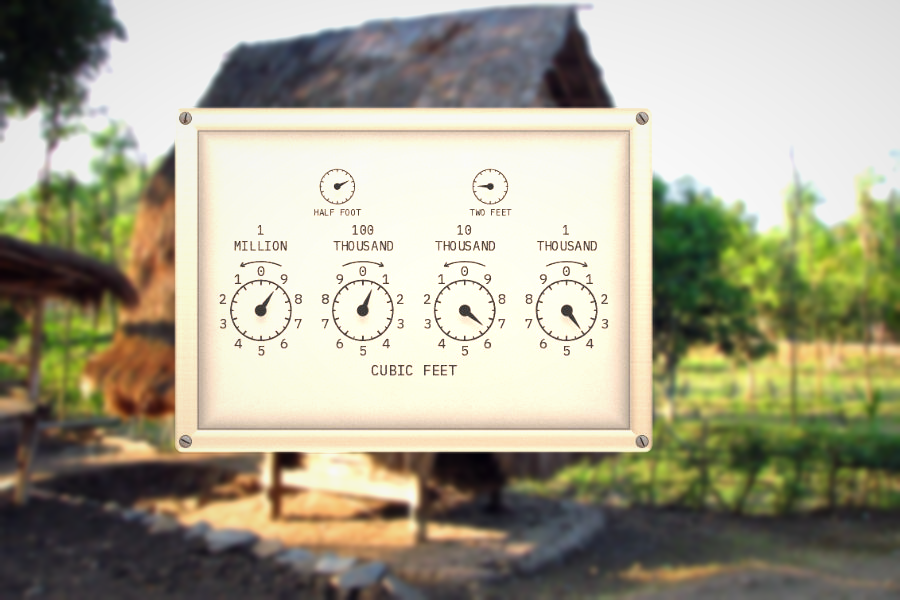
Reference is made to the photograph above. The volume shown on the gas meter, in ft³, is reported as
906400 ft³
